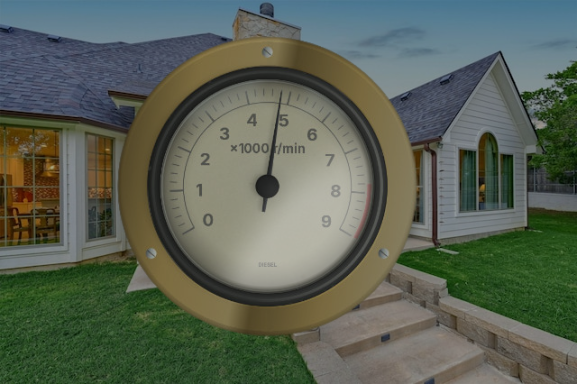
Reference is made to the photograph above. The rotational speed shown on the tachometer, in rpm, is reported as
4800 rpm
